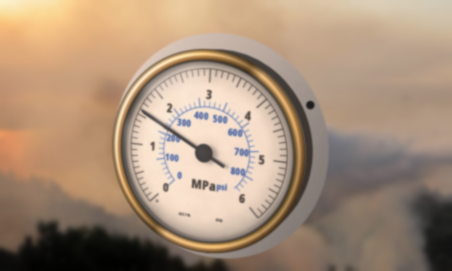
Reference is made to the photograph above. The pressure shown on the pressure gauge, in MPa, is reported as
1.6 MPa
